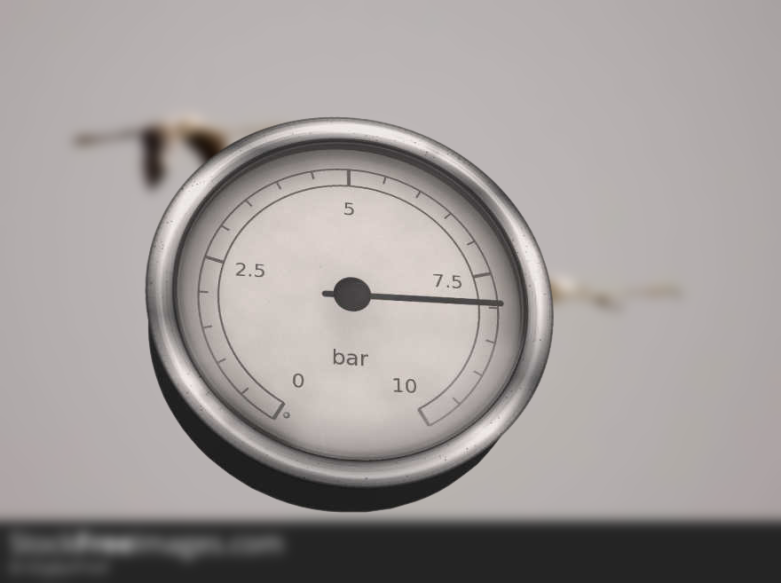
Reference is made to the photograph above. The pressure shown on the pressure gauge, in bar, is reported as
8 bar
